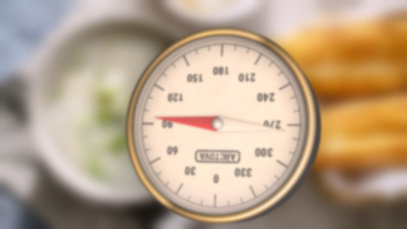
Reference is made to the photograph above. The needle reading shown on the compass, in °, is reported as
95 °
